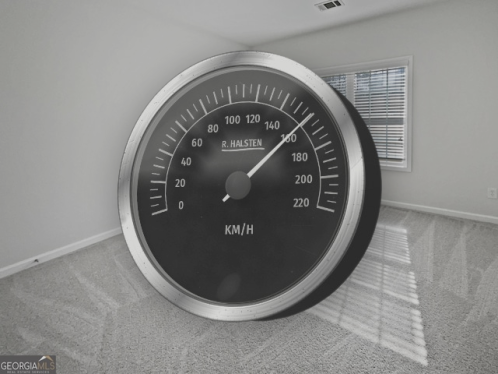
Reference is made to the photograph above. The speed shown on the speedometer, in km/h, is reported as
160 km/h
